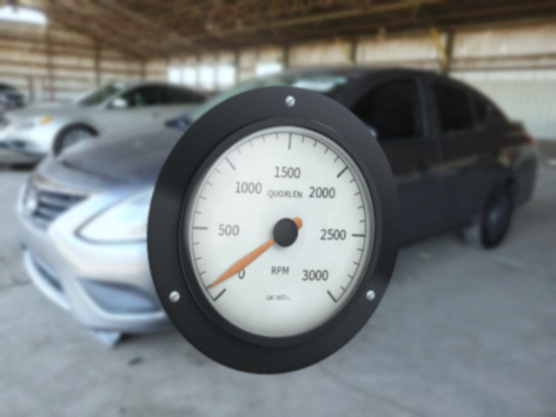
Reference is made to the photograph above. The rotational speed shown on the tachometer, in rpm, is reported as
100 rpm
